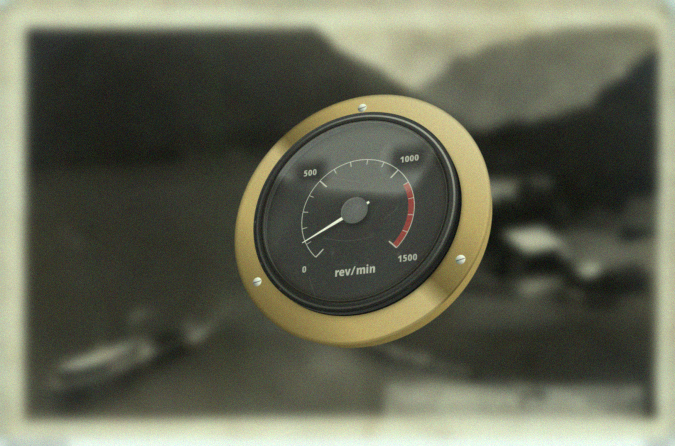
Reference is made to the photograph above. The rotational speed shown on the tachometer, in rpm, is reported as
100 rpm
